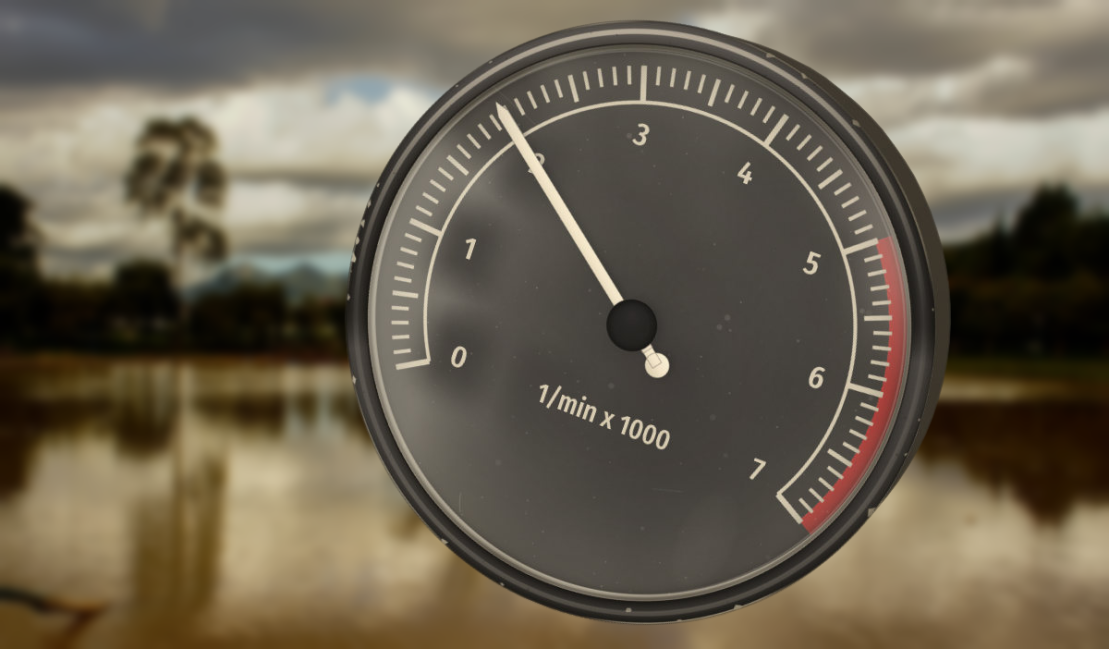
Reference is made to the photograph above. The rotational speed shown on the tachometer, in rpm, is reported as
2000 rpm
